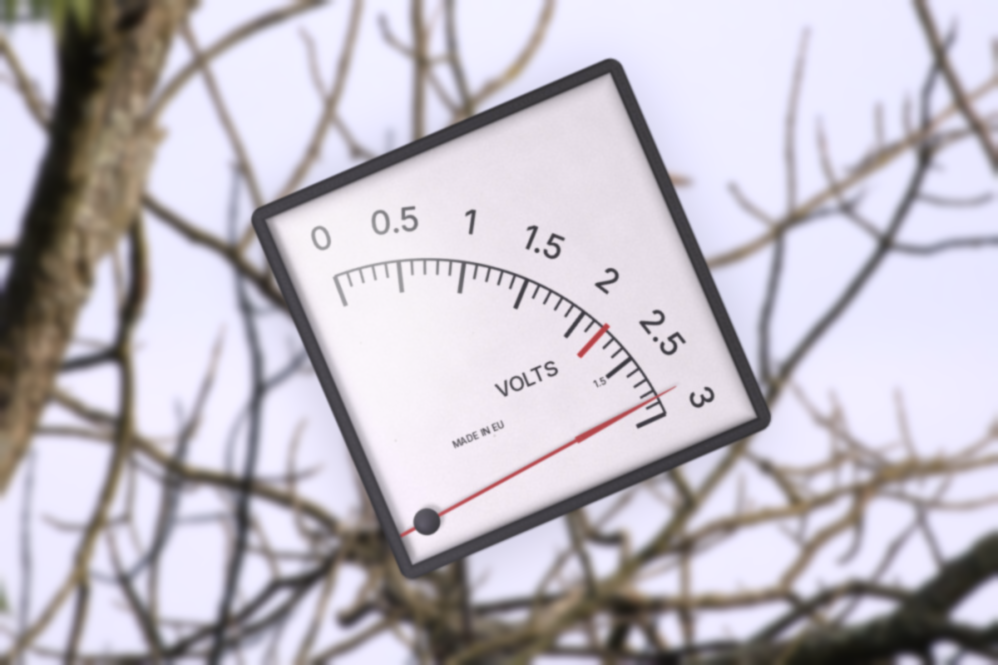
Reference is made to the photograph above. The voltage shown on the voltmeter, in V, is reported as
2.85 V
